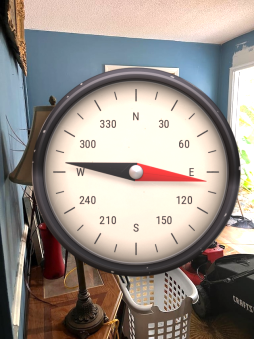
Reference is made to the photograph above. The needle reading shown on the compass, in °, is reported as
97.5 °
